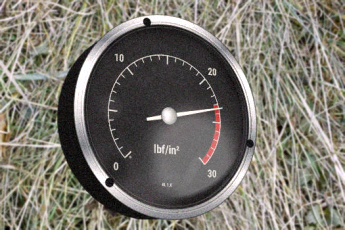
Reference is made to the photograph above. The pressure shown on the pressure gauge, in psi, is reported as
23.5 psi
